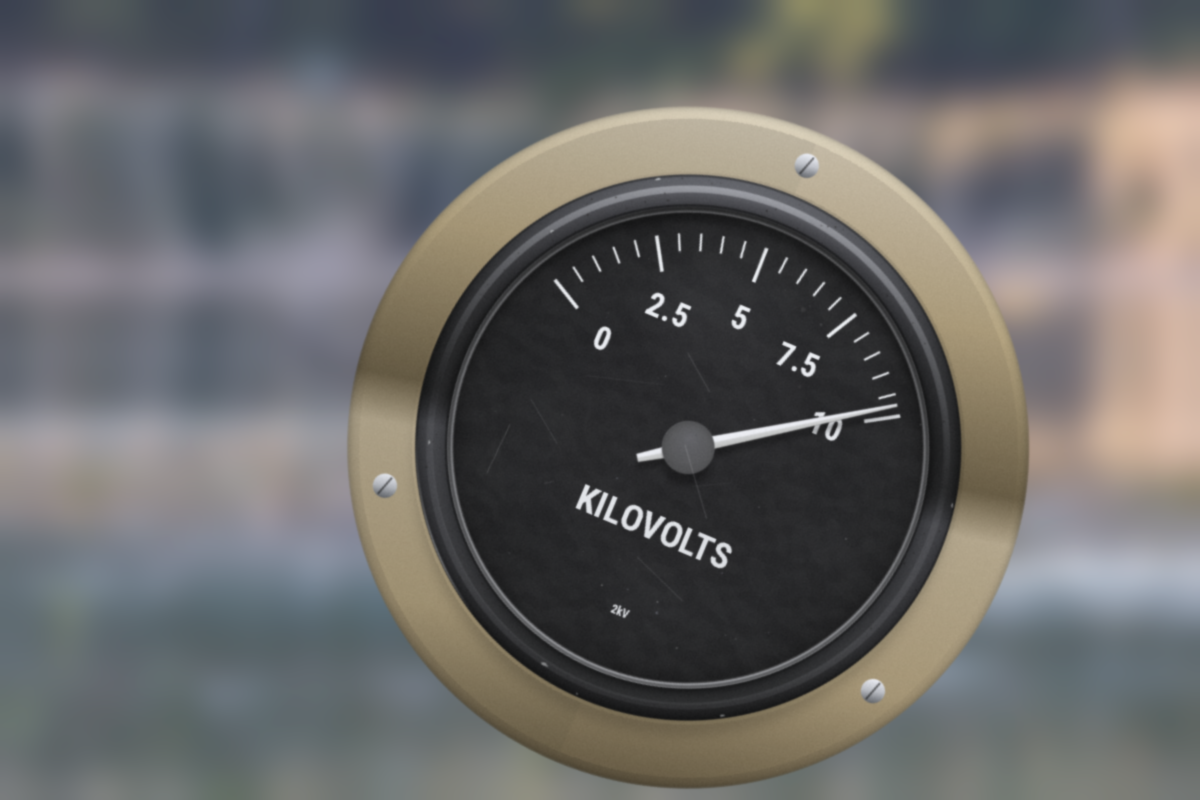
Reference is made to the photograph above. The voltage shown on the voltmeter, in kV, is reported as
9.75 kV
